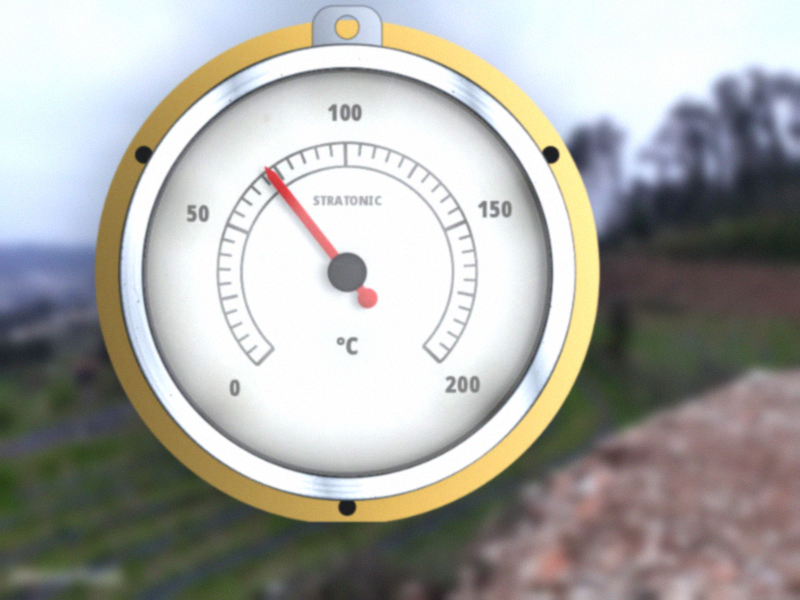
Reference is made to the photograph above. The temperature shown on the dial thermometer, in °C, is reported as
72.5 °C
